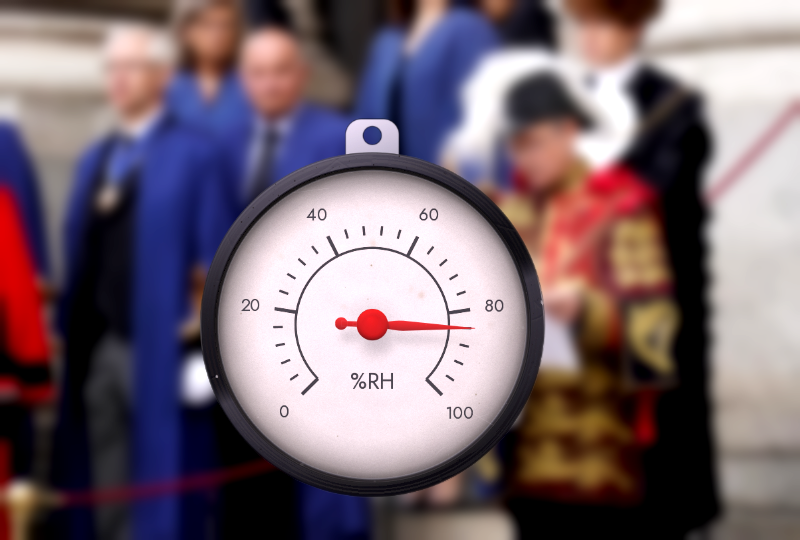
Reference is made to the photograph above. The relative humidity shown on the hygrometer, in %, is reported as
84 %
